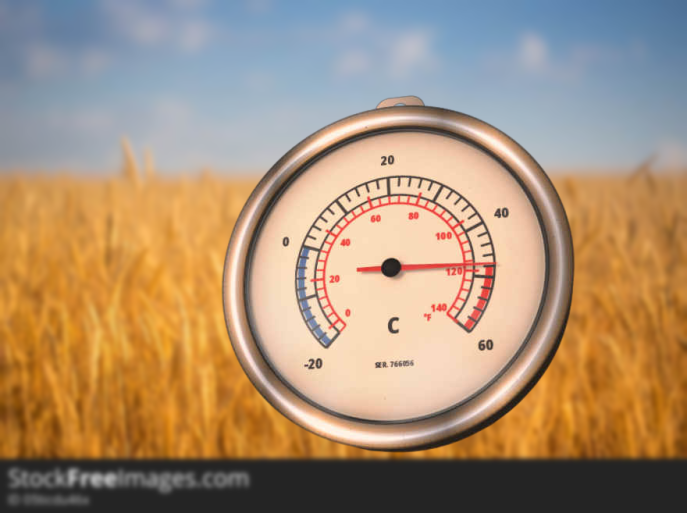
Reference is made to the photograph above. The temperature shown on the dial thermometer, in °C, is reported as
48 °C
